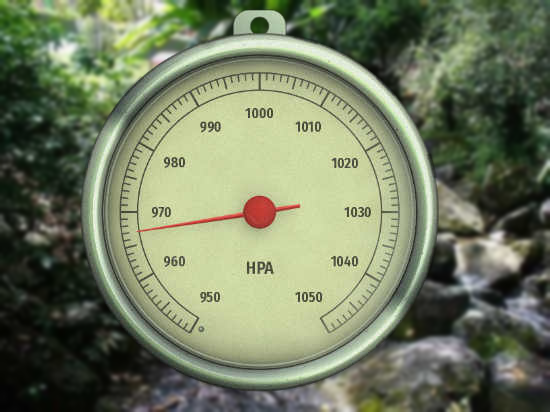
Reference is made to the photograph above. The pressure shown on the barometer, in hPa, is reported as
967 hPa
